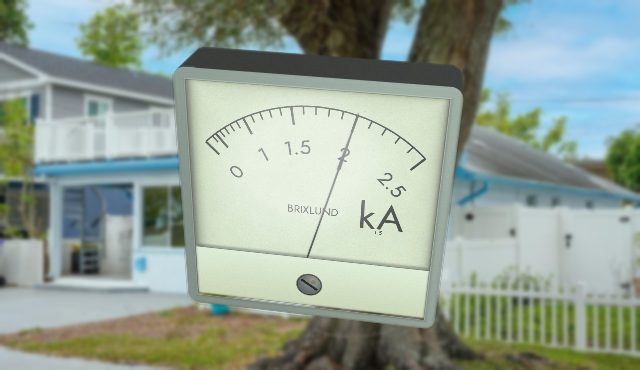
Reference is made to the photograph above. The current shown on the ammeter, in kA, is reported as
2 kA
